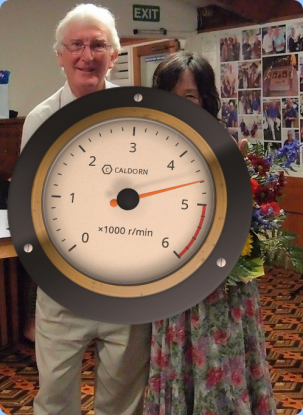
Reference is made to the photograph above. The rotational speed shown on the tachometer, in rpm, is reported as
4600 rpm
